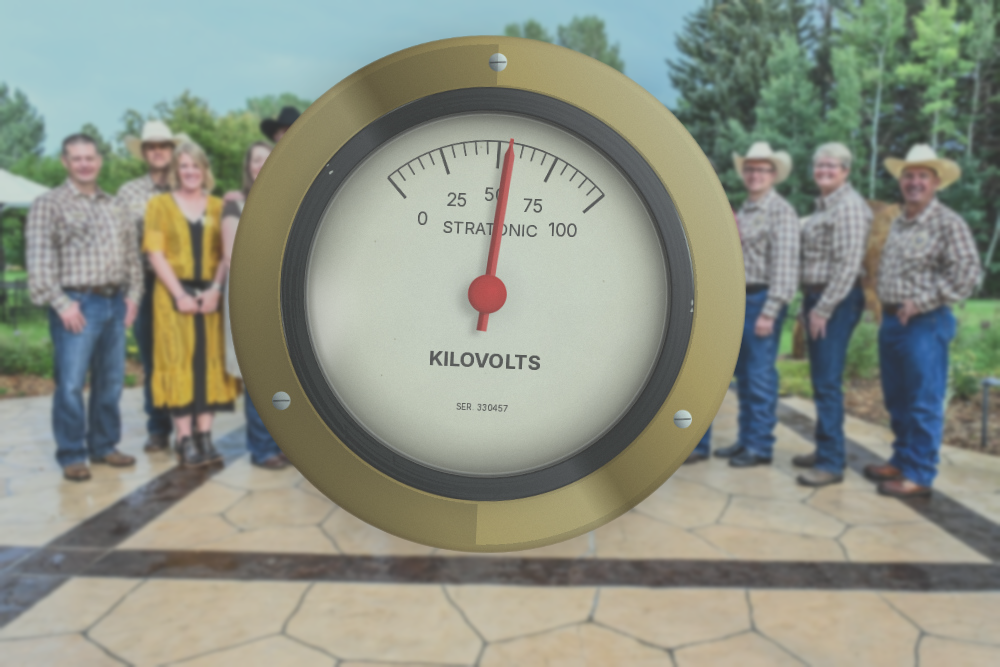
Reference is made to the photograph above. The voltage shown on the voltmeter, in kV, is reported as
55 kV
